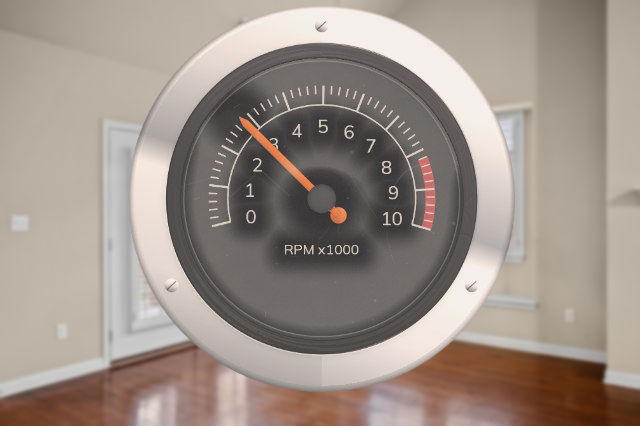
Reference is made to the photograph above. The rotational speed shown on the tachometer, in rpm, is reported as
2800 rpm
